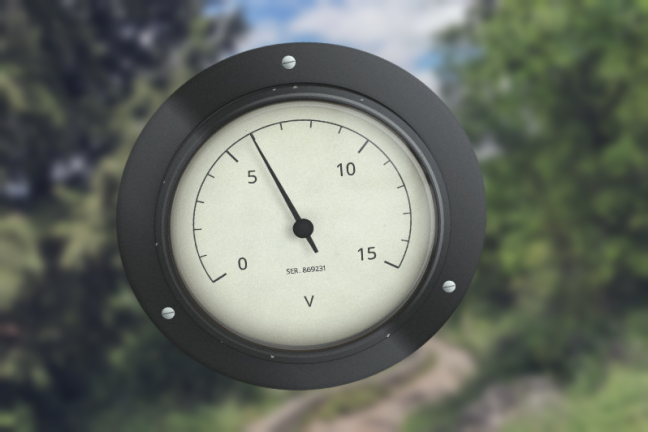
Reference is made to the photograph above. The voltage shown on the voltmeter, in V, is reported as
6 V
